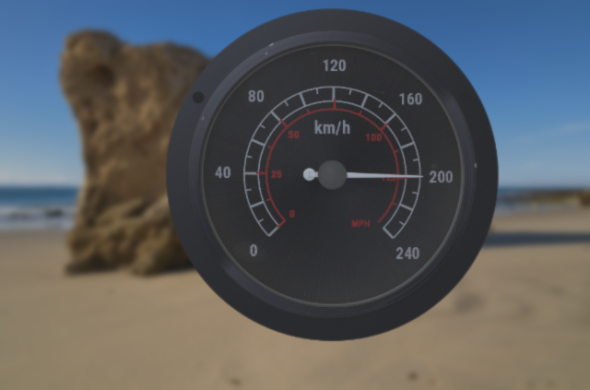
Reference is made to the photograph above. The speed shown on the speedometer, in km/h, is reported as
200 km/h
